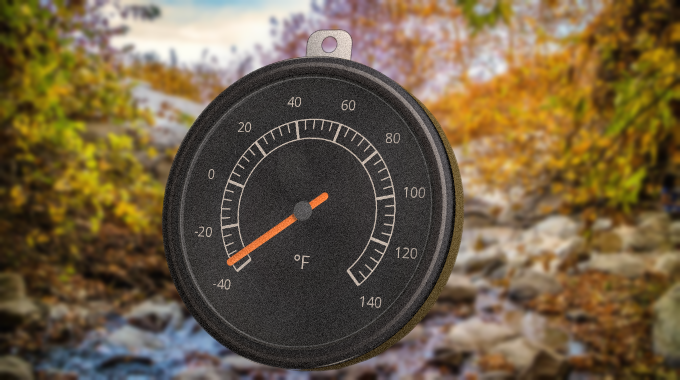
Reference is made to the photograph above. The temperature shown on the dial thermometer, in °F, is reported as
-36 °F
